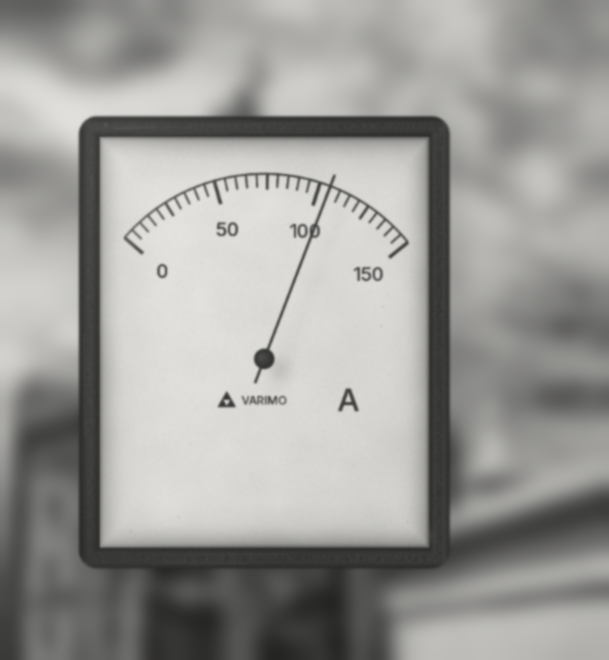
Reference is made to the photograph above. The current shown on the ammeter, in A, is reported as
105 A
